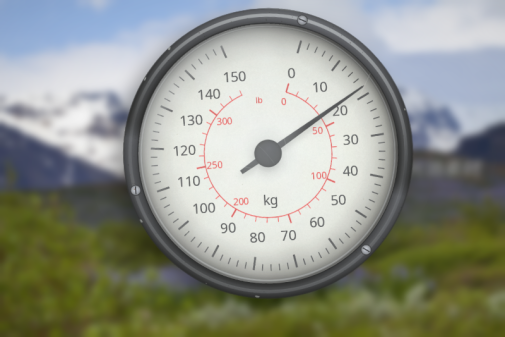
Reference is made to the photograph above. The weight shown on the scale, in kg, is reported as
18 kg
